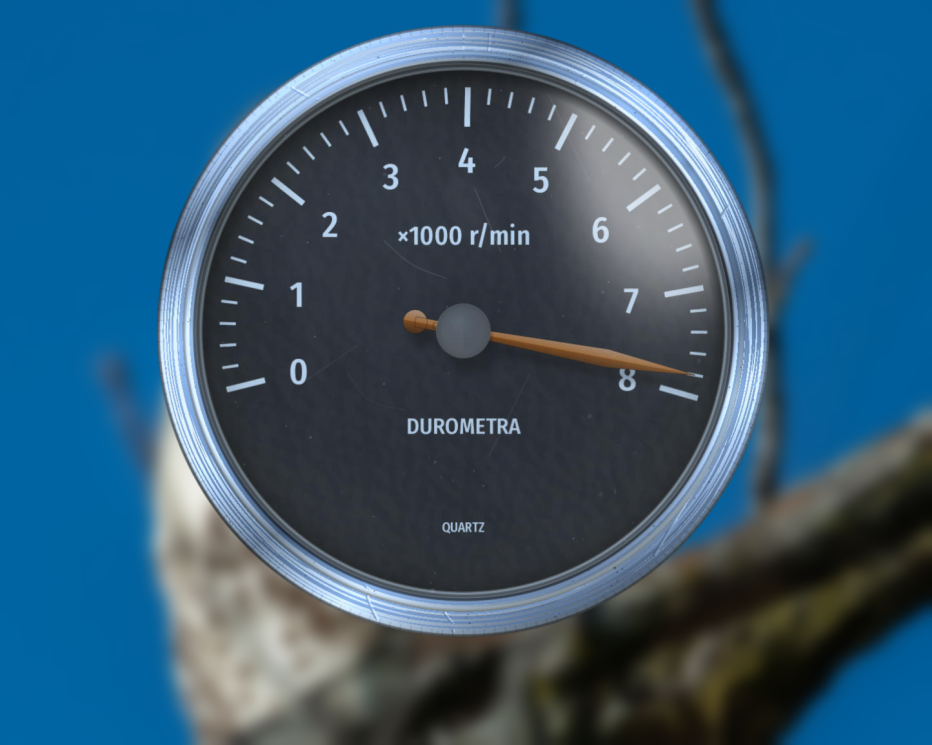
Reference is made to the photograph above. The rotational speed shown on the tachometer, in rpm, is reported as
7800 rpm
